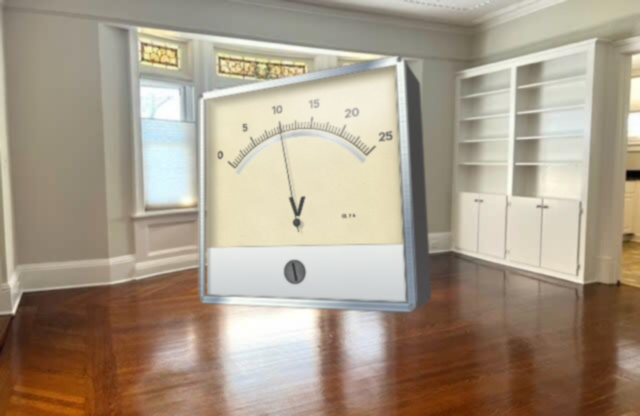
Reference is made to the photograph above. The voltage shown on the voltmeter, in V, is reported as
10 V
